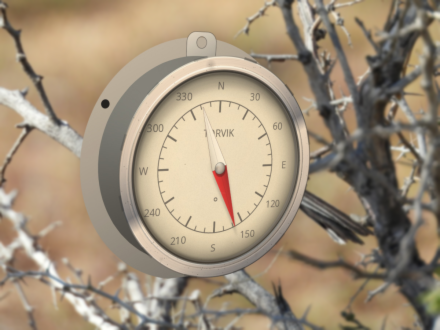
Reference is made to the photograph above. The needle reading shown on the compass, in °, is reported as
160 °
